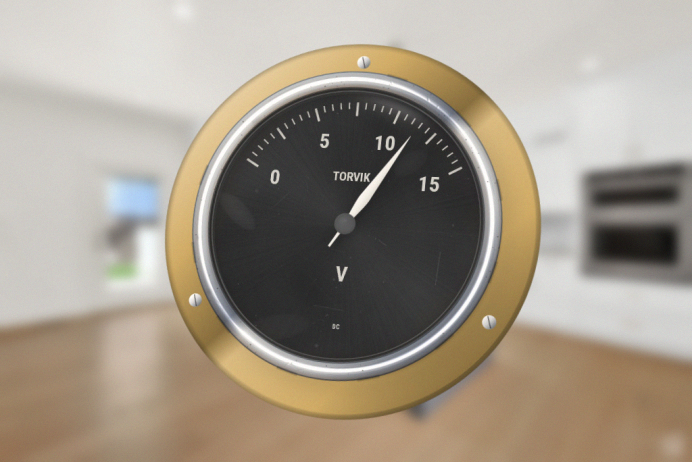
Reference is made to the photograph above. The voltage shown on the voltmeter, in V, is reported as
11.5 V
